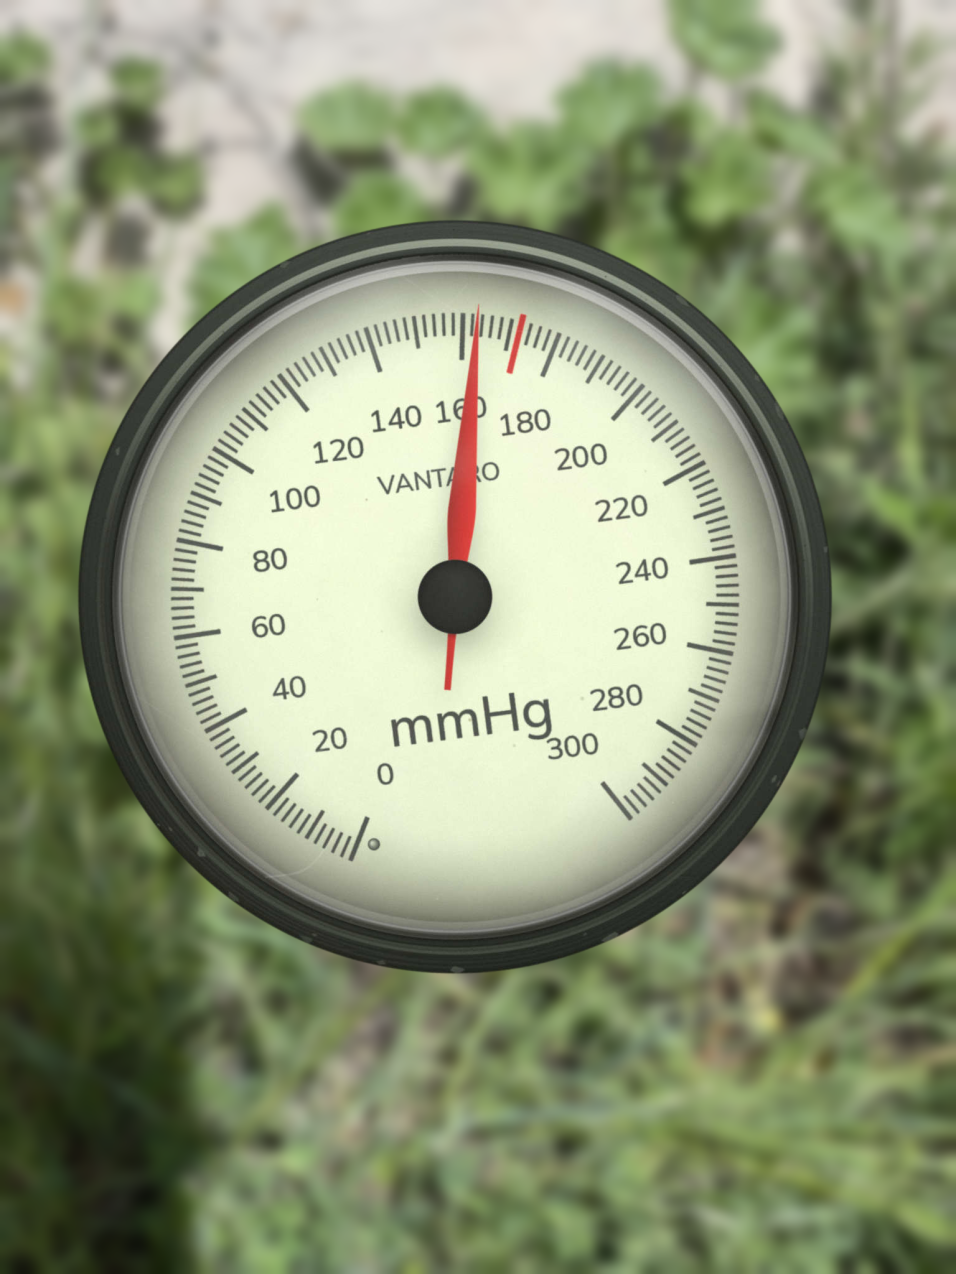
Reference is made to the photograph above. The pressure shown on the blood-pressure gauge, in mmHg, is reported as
163 mmHg
